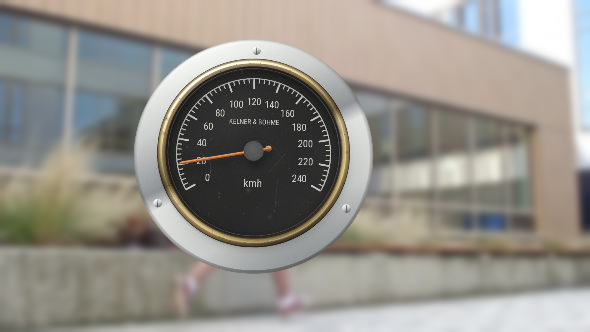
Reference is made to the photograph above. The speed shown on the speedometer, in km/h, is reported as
20 km/h
